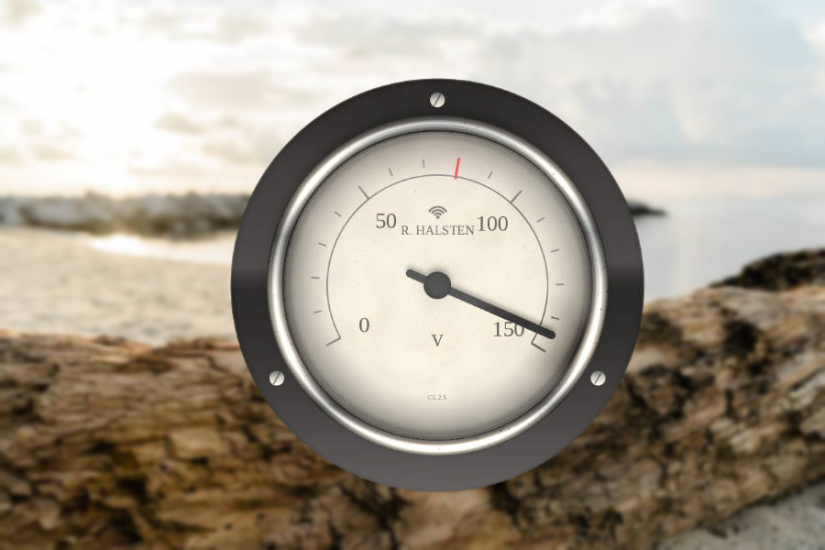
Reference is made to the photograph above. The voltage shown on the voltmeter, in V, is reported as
145 V
